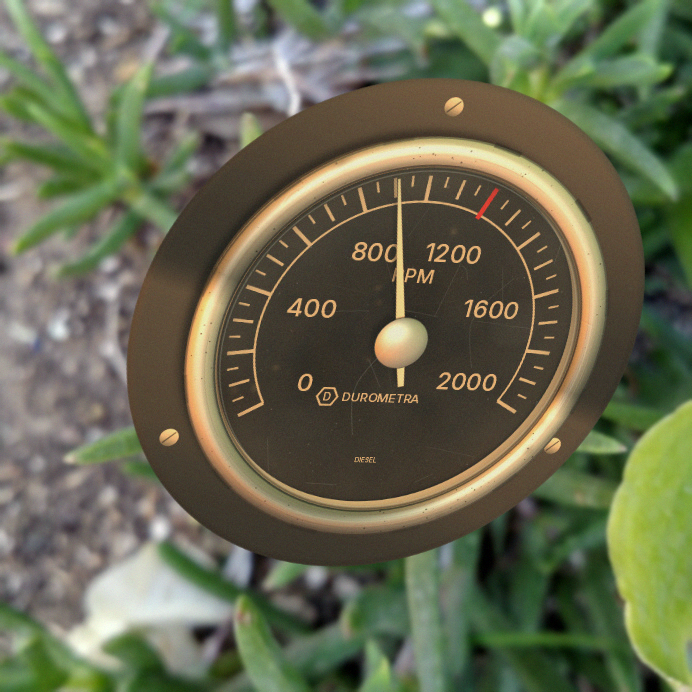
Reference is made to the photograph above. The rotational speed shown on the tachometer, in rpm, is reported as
900 rpm
